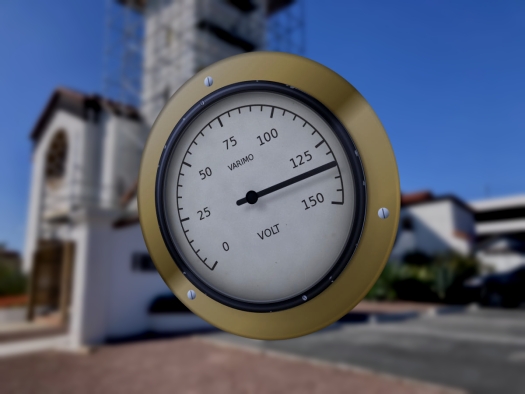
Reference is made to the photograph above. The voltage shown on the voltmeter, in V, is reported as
135 V
